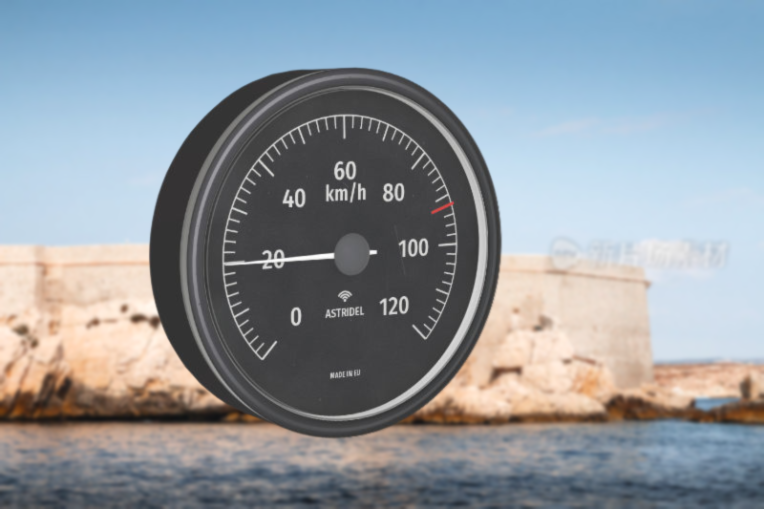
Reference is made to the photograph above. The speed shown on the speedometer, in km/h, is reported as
20 km/h
